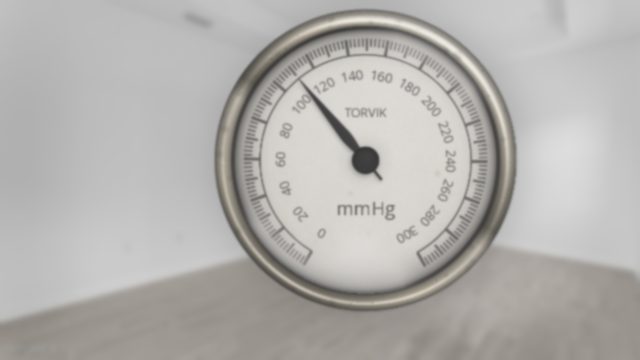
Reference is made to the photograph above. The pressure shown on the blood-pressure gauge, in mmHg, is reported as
110 mmHg
